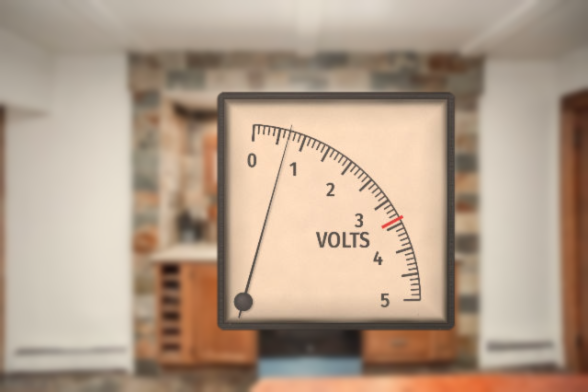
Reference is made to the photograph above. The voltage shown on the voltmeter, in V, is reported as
0.7 V
